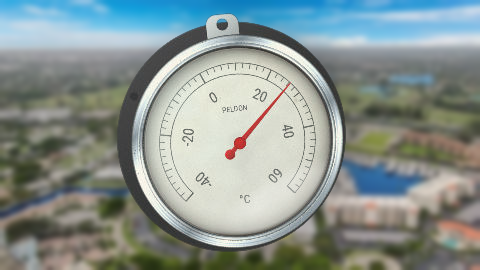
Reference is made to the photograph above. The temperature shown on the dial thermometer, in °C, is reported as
26 °C
